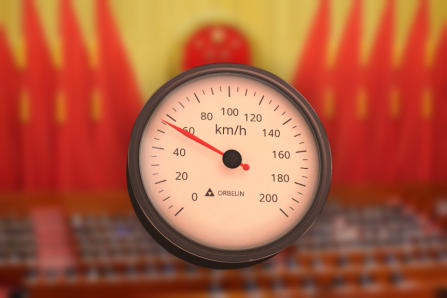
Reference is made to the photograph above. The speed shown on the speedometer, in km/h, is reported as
55 km/h
